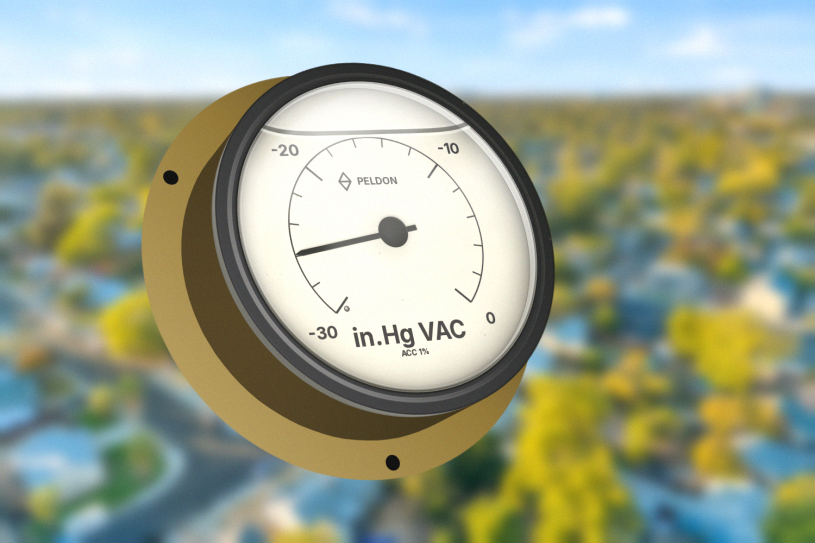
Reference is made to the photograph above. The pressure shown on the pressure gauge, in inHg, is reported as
-26 inHg
